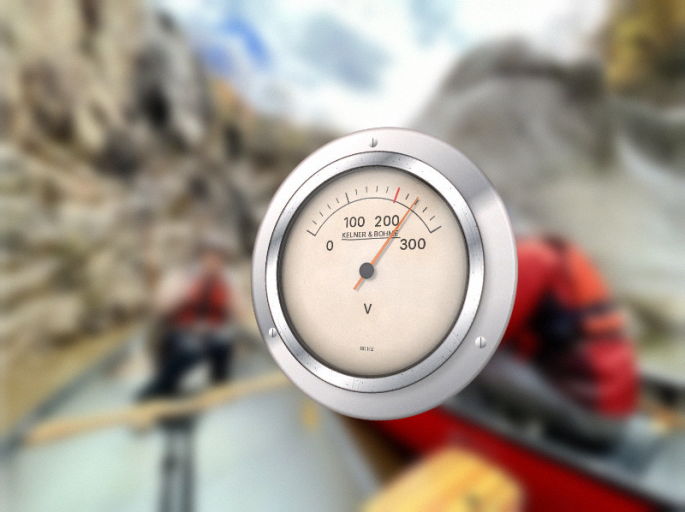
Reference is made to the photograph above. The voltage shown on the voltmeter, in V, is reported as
240 V
